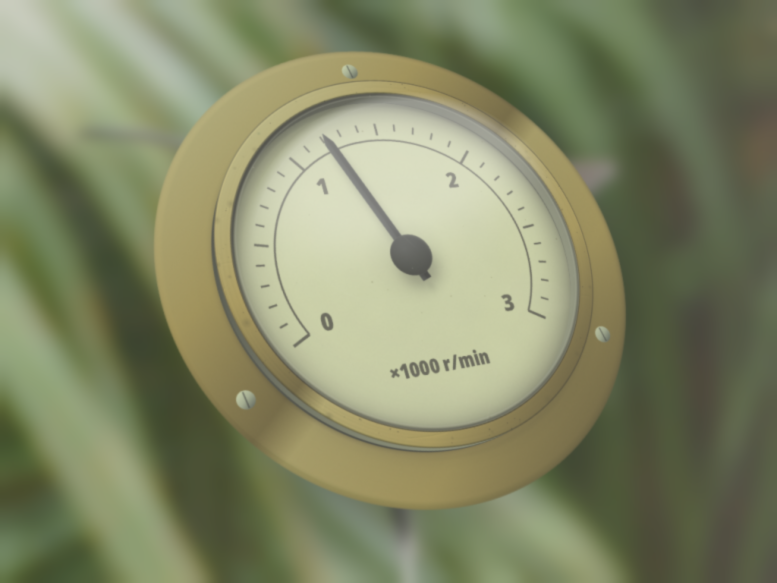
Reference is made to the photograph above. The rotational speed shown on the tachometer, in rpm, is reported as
1200 rpm
